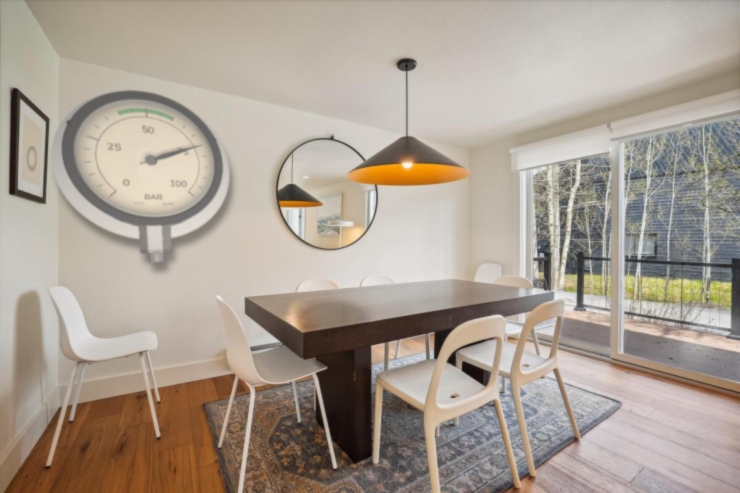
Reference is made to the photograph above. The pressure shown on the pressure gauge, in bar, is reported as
75 bar
